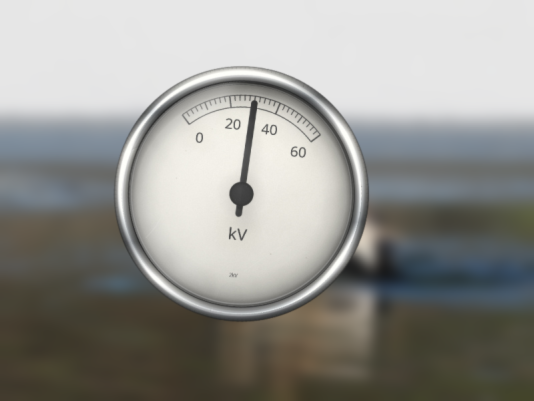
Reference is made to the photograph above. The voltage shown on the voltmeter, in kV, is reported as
30 kV
